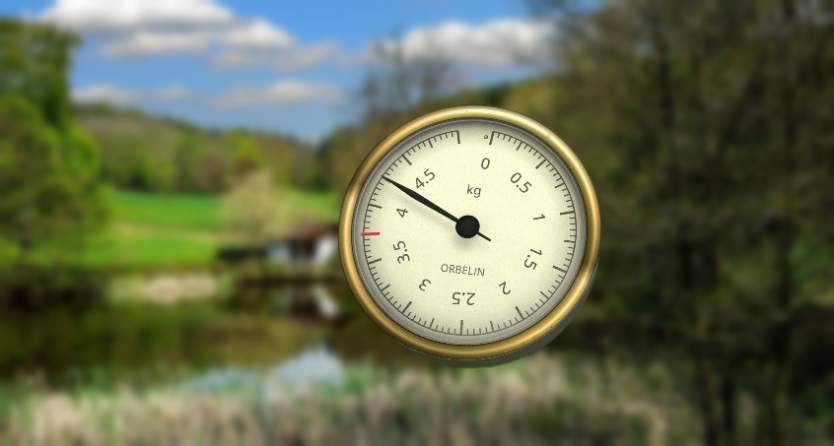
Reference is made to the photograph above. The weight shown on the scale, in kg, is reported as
4.25 kg
